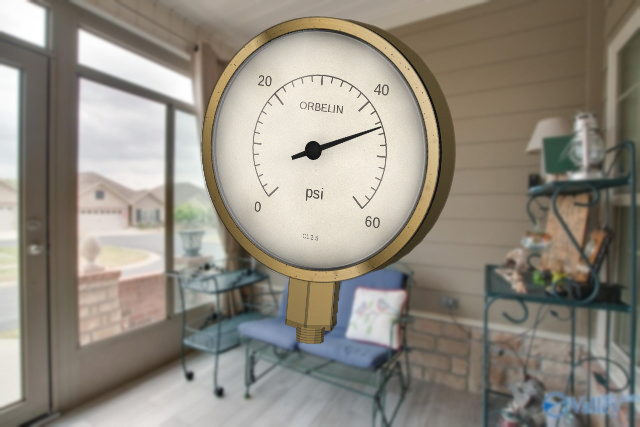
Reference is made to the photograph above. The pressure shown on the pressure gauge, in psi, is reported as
45 psi
